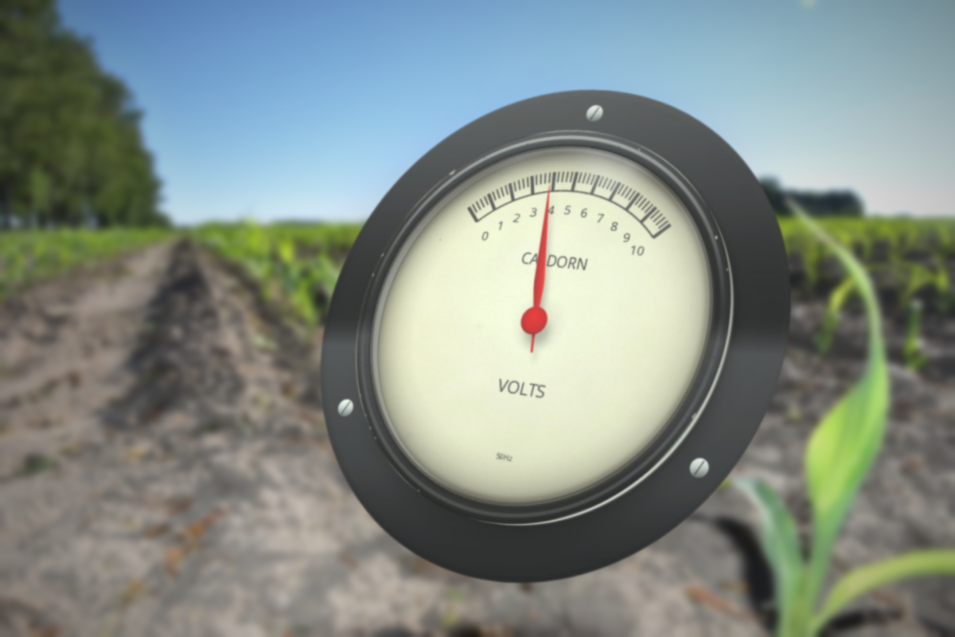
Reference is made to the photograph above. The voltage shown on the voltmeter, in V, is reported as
4 V
